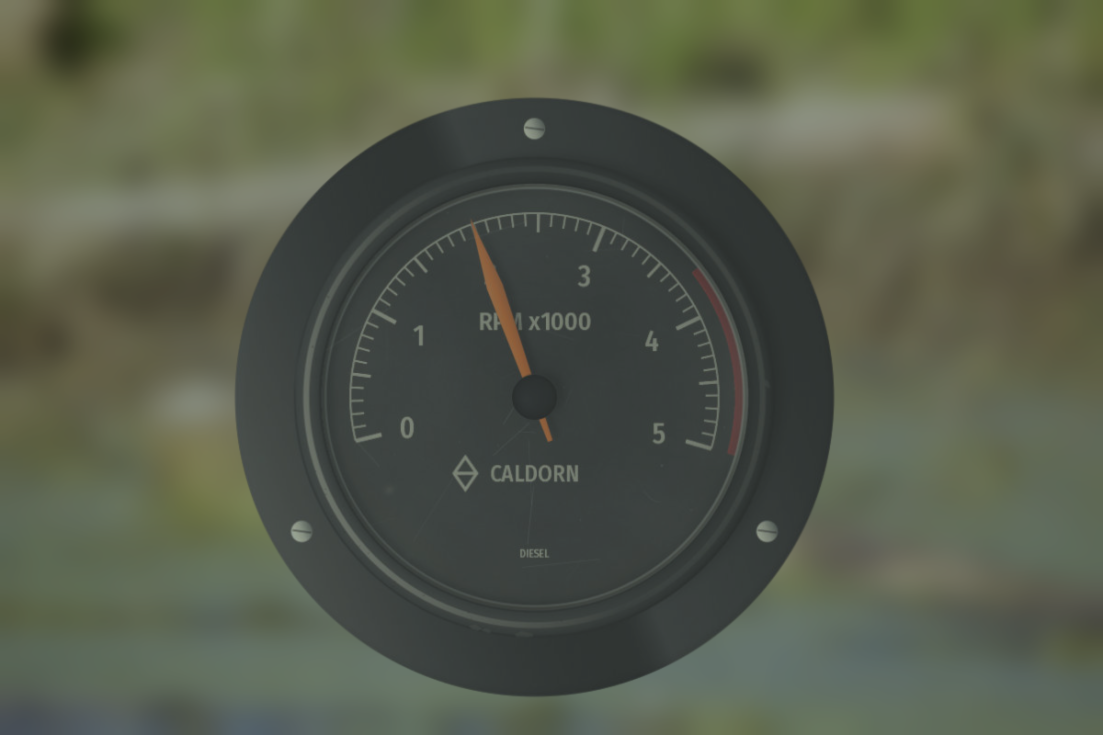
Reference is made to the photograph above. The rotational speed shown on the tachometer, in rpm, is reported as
2000 rpm
